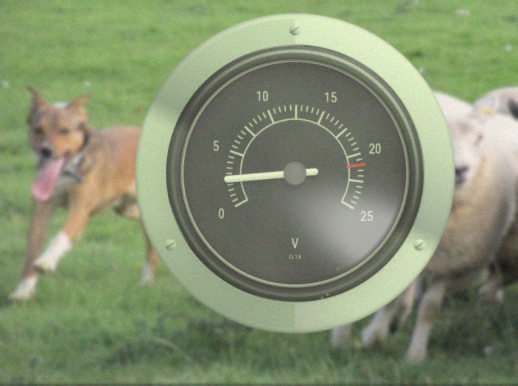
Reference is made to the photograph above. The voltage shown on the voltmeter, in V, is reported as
2.5 V
